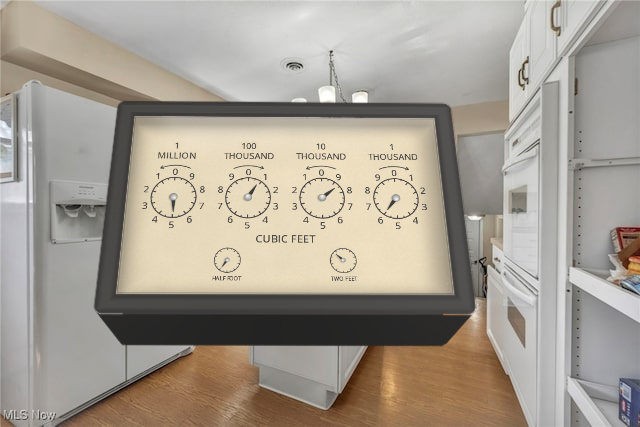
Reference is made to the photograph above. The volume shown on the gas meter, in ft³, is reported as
508600 ft³
